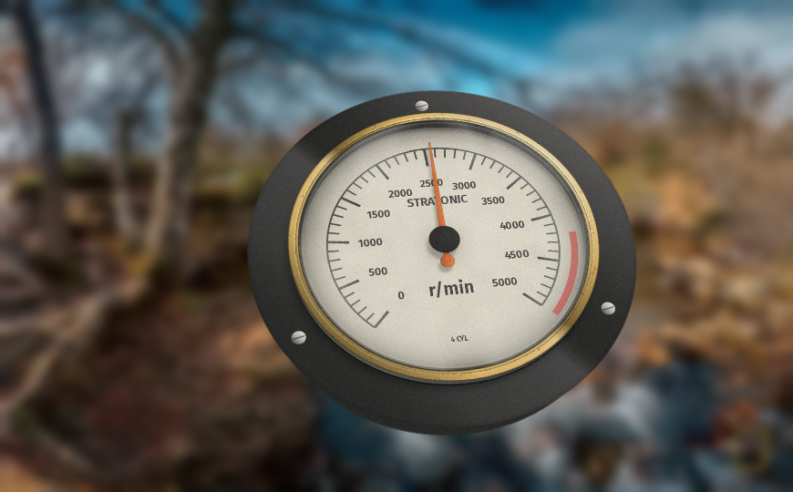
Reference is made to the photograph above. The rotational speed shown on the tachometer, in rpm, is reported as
2550 rpm
